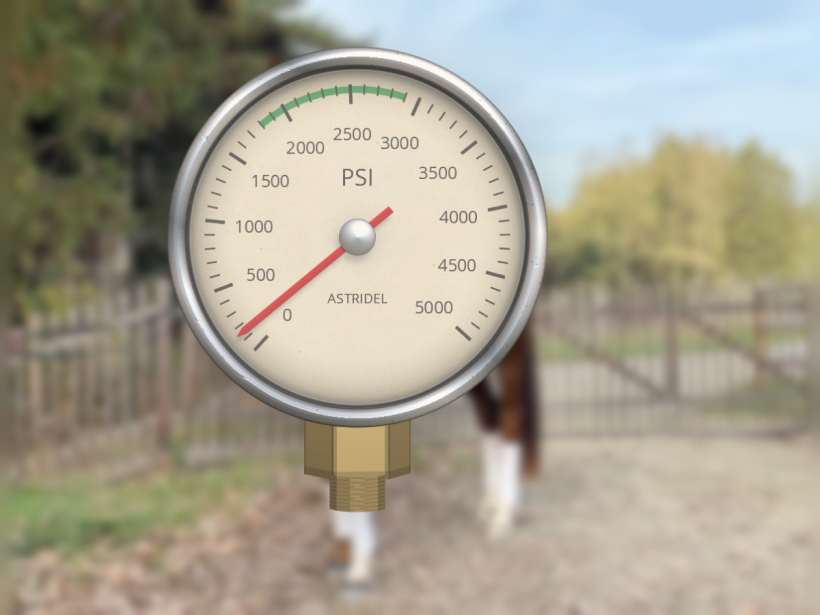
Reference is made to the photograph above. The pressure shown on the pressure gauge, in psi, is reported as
150 psi
